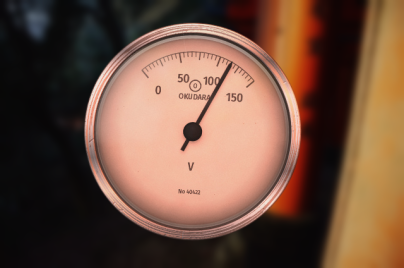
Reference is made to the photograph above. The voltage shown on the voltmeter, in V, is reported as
115 V
